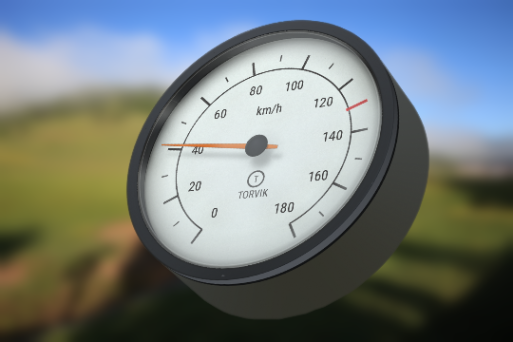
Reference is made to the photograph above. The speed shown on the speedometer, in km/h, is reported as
40 km/h
